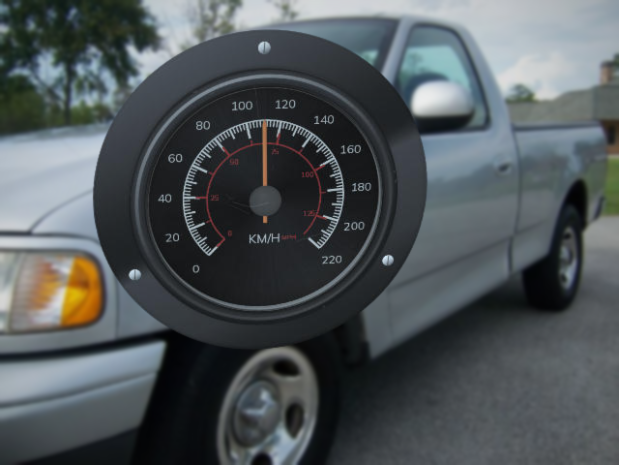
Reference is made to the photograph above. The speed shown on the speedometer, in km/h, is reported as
110 km/h
